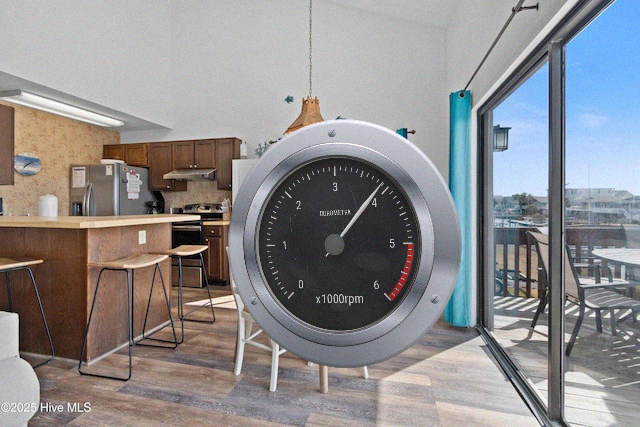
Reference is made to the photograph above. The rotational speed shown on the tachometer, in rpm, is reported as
3900 rpm
